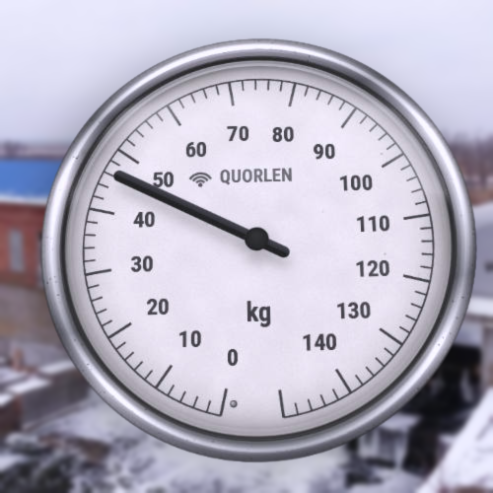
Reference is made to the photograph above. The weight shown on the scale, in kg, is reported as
46 kg
